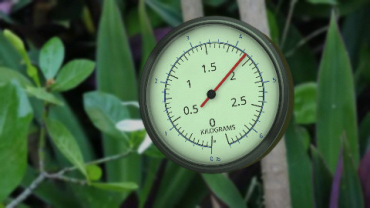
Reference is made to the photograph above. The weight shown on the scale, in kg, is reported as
1.95 kg
